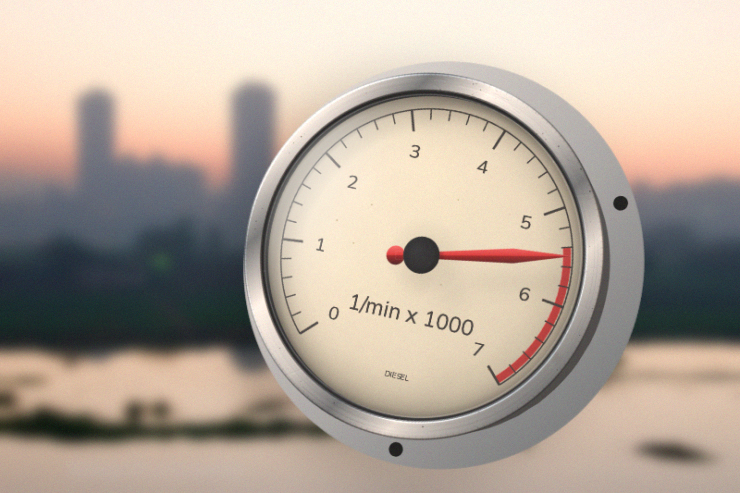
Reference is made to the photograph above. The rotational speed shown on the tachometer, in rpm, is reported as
5500 rpm
